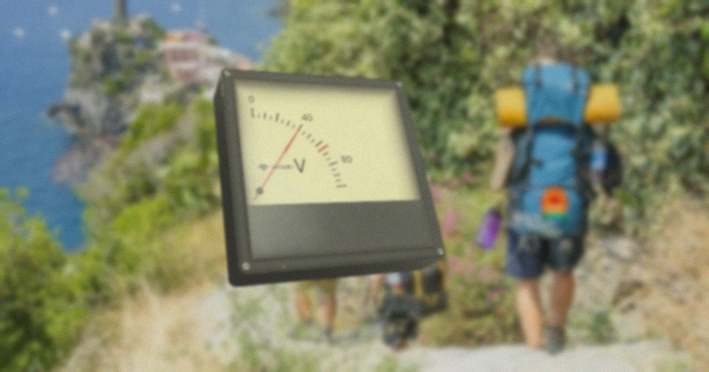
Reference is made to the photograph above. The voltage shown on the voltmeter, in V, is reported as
40 V
